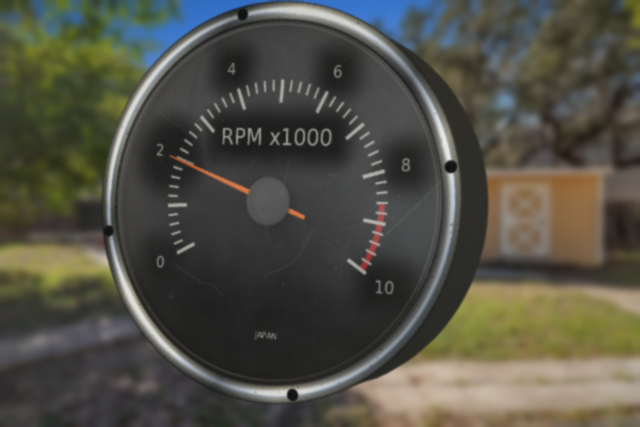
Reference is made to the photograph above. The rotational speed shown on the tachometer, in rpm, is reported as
2000 rpm
